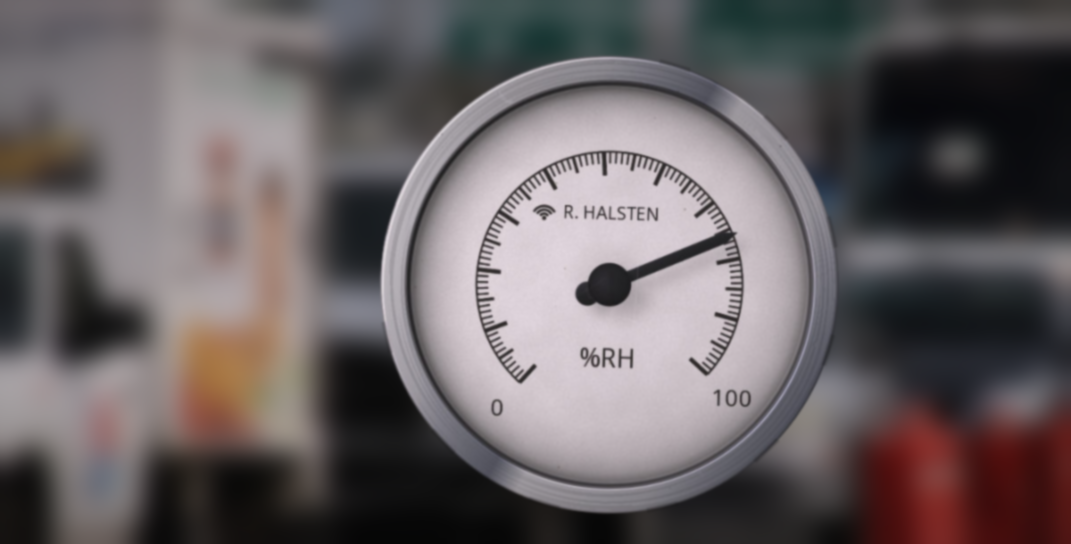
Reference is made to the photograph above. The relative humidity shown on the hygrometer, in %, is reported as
76 %
